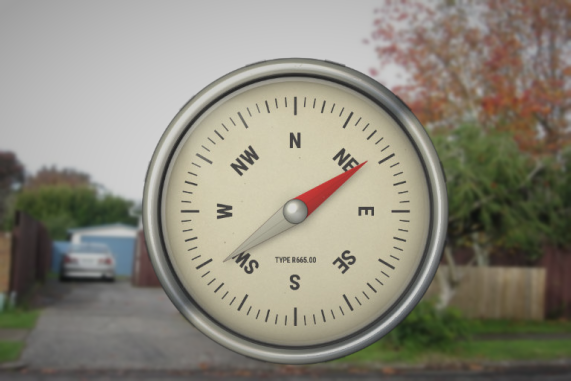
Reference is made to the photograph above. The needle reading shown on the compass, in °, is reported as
55 °
